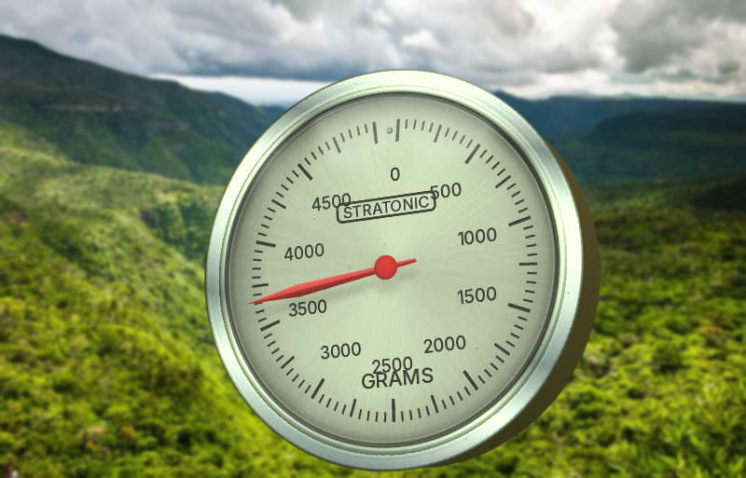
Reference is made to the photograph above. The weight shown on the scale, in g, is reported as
3650 g
